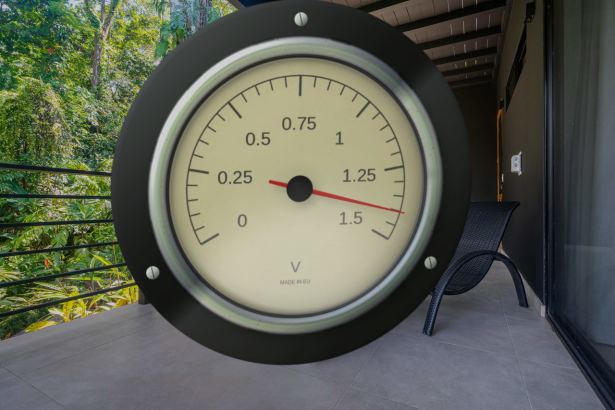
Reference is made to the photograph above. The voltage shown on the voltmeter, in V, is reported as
1.4 V
